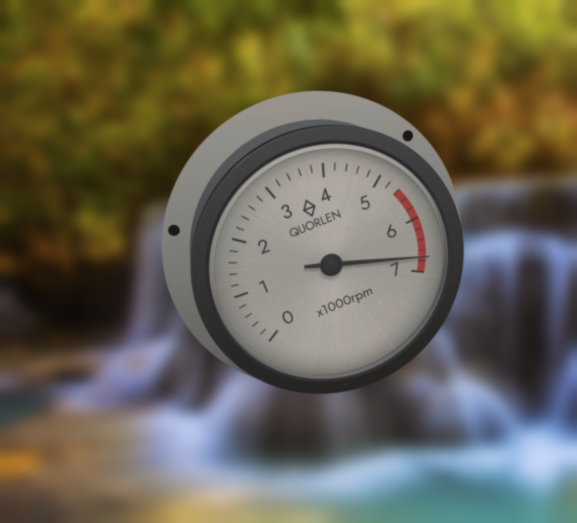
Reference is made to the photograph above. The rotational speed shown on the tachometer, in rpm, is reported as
6700 rpm
